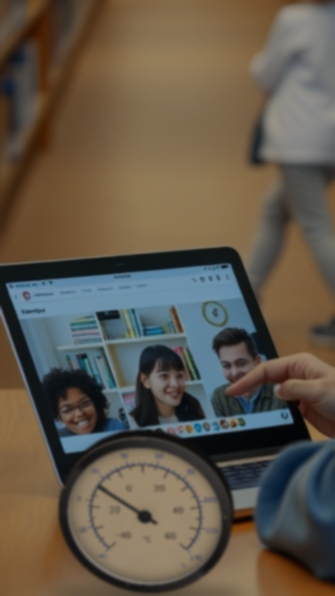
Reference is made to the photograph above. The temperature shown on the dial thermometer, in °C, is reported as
-10 °C
